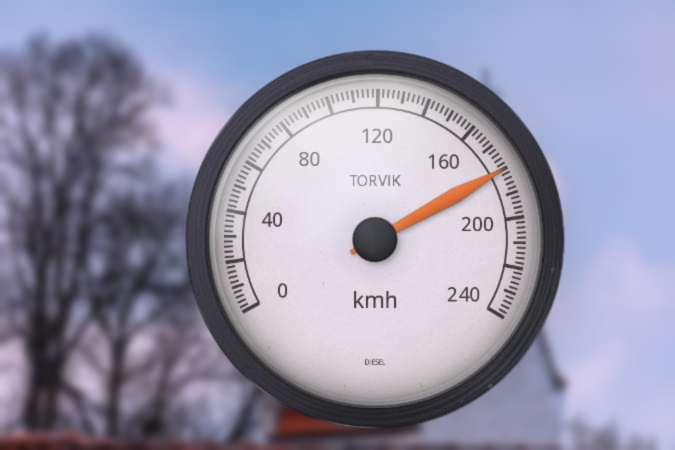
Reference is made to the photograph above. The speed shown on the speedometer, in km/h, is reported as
180 km/h
